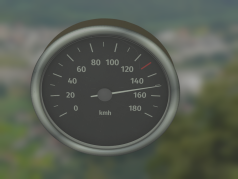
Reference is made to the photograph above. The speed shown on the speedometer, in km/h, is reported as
150 km/h
